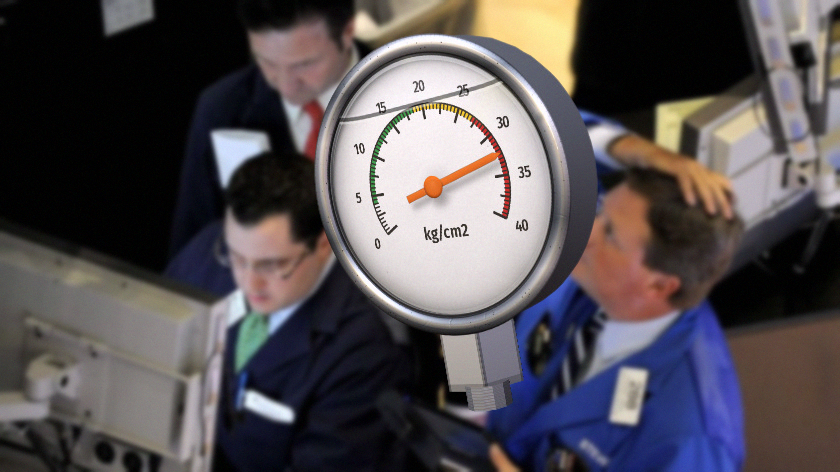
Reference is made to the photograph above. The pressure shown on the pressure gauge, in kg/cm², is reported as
32.5 kg/cm²
